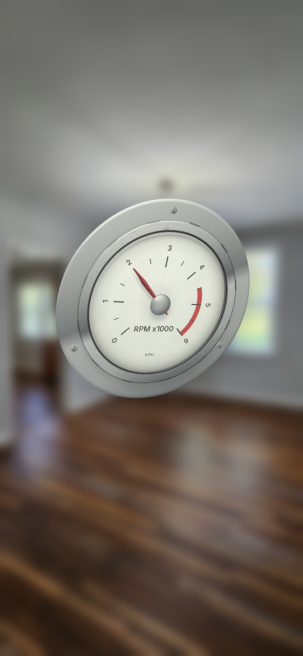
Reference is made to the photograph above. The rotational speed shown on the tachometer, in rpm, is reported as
2000 rpm
